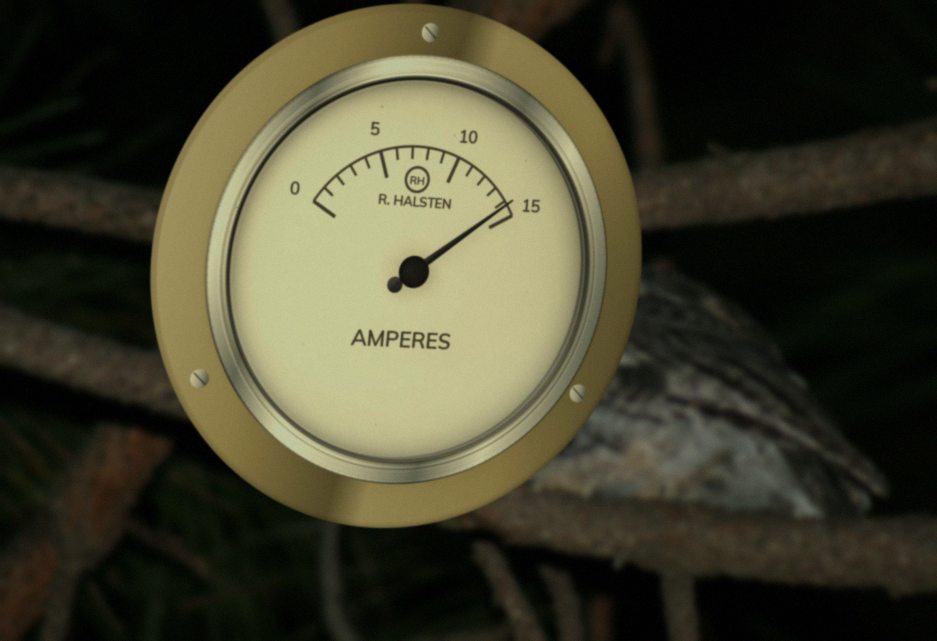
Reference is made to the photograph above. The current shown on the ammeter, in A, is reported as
14 A
